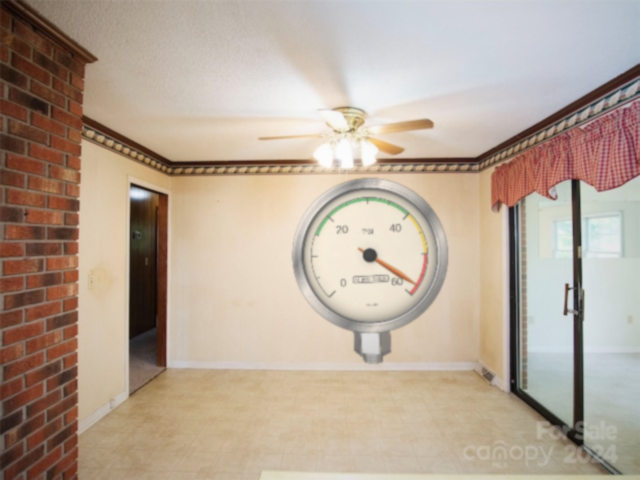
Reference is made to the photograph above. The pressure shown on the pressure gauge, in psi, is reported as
57.5 psi
